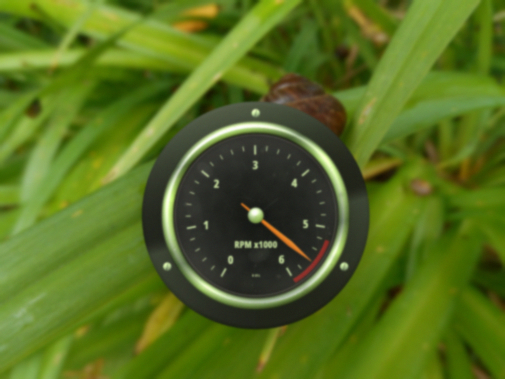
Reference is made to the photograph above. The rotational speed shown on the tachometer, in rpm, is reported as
5600 rpm
